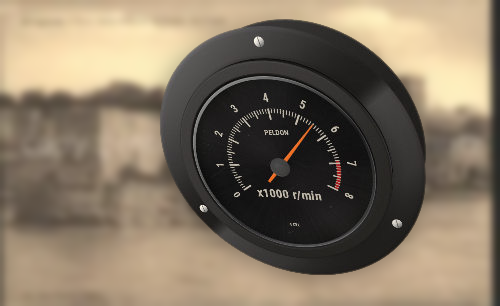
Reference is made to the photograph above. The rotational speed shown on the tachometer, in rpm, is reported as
5500 rpm
